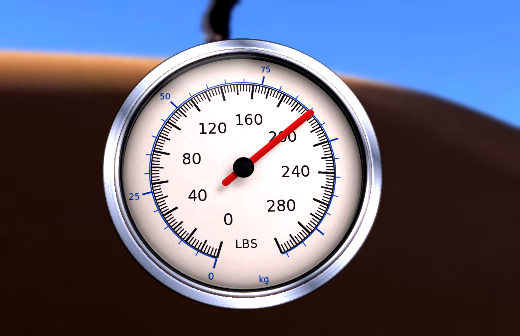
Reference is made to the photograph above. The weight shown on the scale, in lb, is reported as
200 lb
